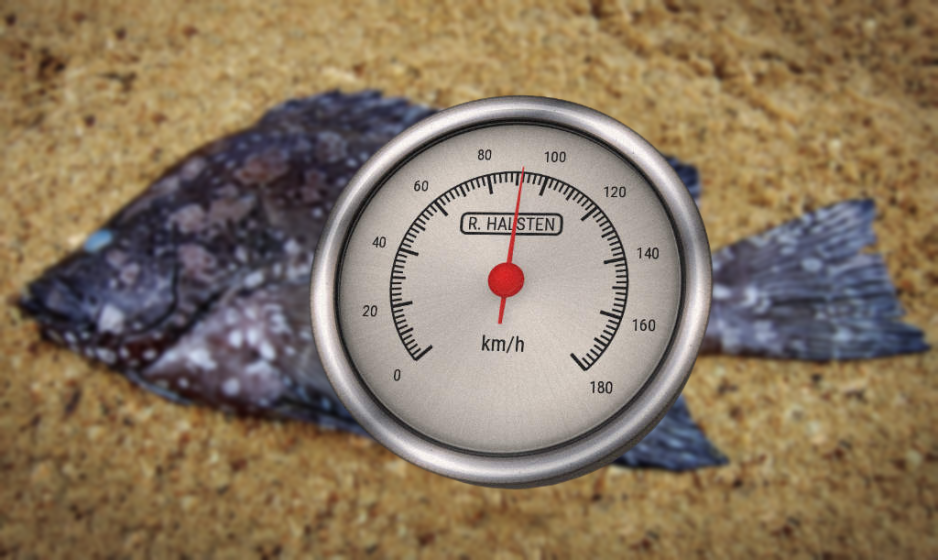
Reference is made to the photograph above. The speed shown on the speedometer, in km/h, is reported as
92 km/h
